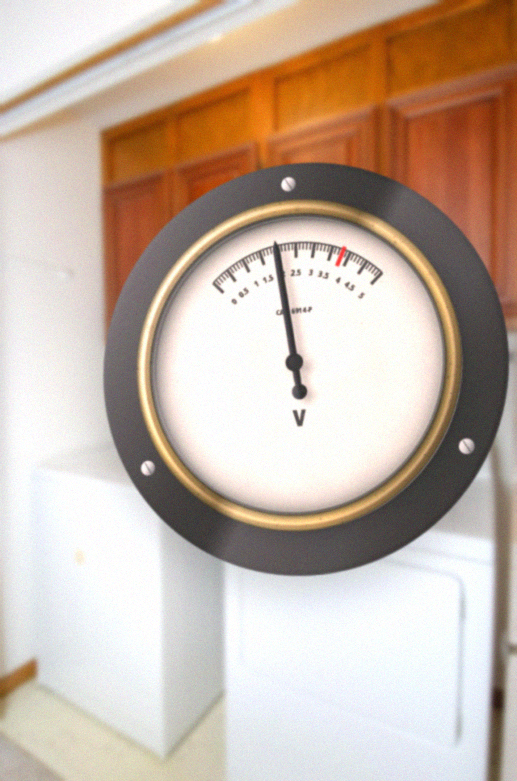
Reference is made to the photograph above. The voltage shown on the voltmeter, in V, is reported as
2 V
